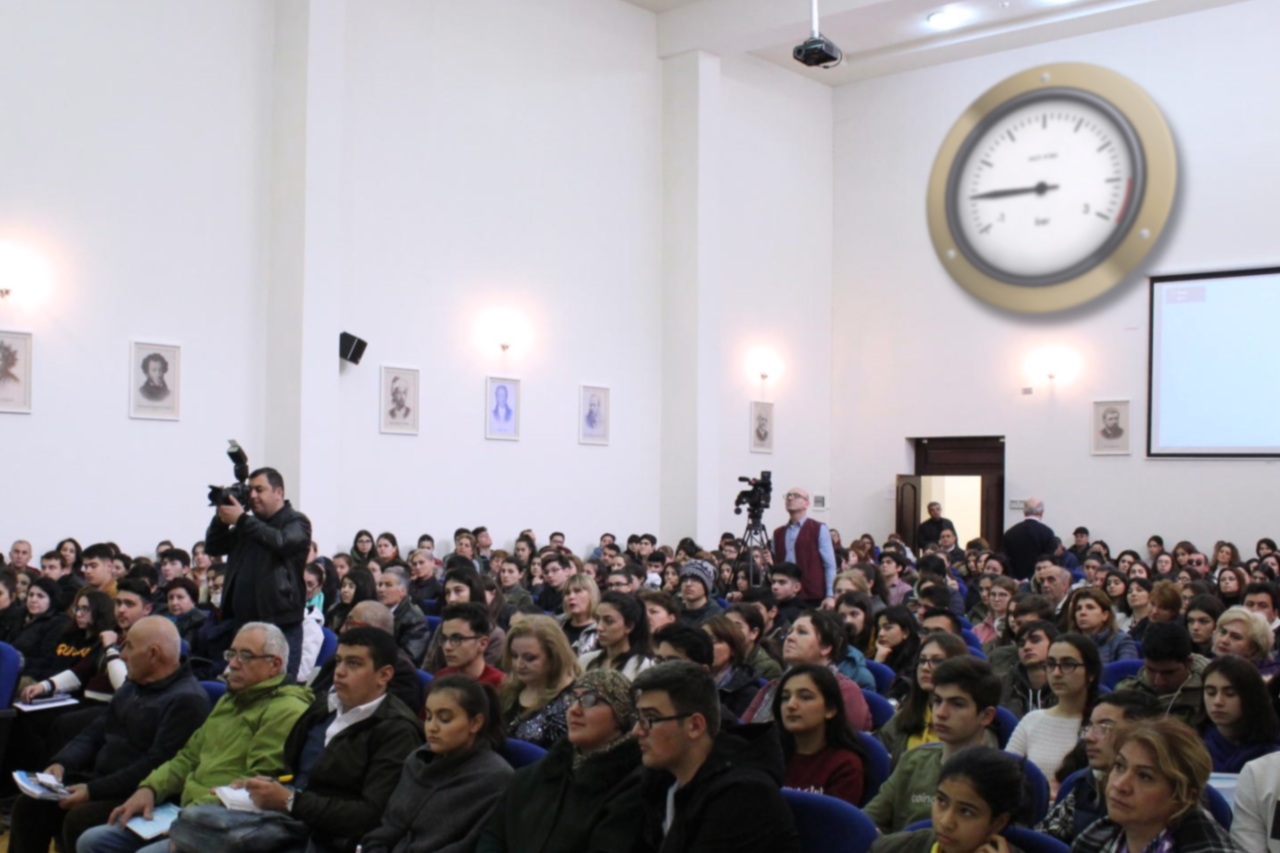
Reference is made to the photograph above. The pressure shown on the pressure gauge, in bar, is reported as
-0.5 bar
